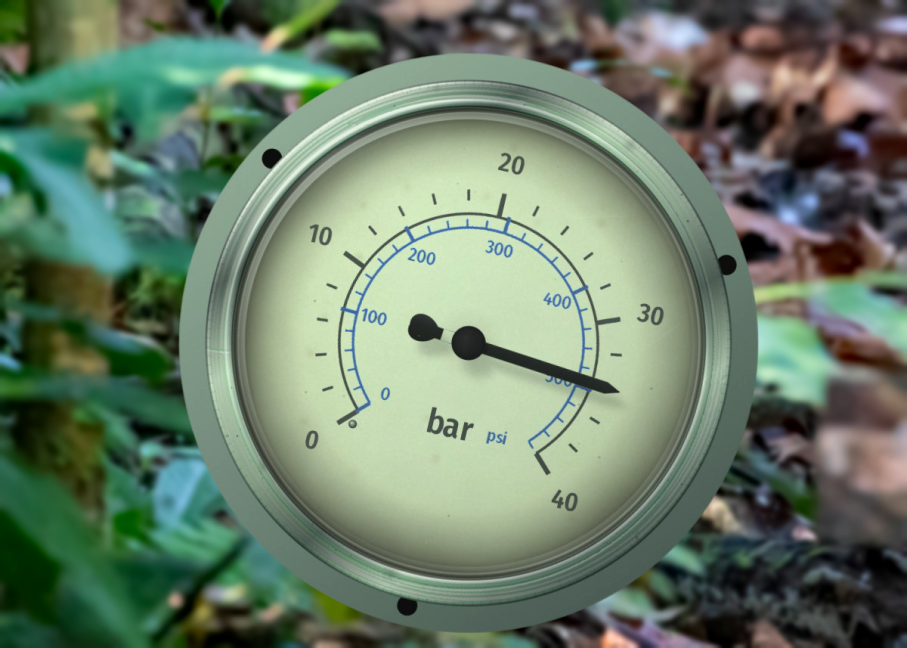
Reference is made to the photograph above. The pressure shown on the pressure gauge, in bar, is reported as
34 bar
